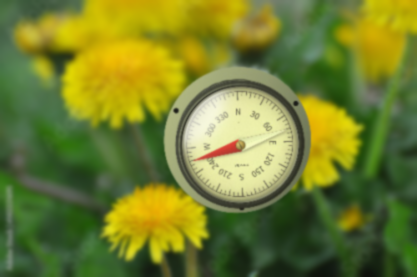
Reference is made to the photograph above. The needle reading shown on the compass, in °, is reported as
255 °
